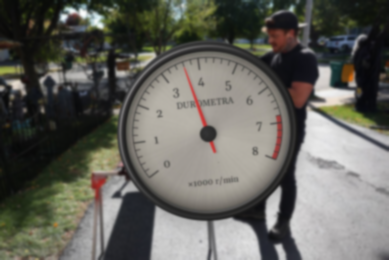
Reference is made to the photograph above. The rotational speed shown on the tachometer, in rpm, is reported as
3600 rpm
